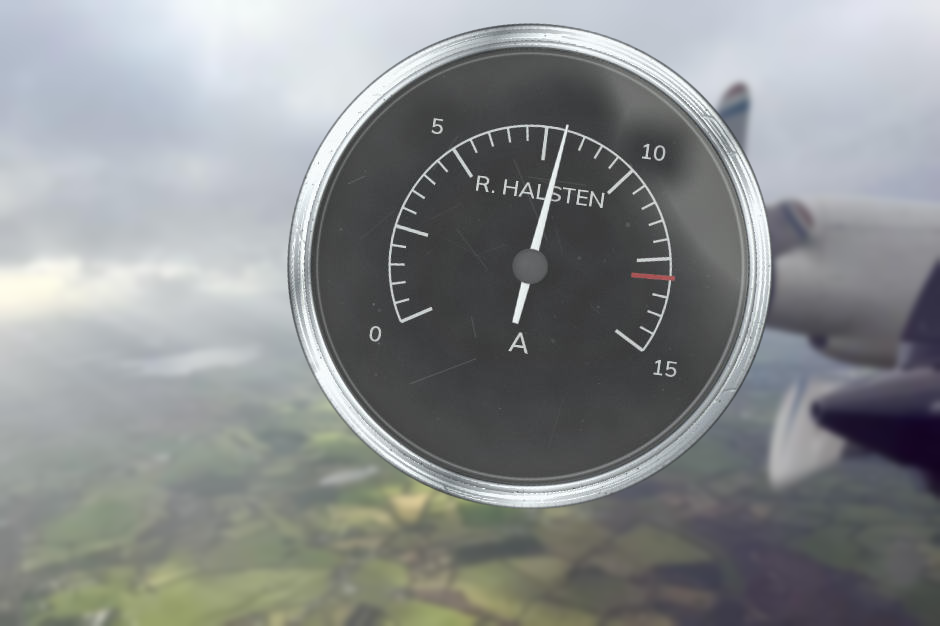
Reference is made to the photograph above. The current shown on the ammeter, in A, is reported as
8 A
